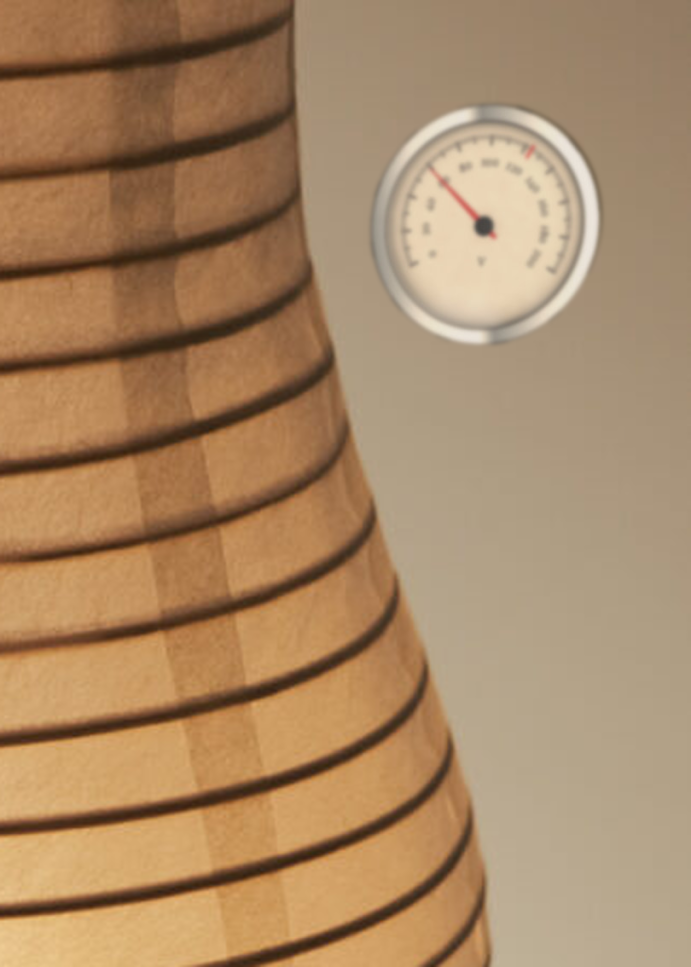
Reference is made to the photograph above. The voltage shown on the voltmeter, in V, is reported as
60 V
